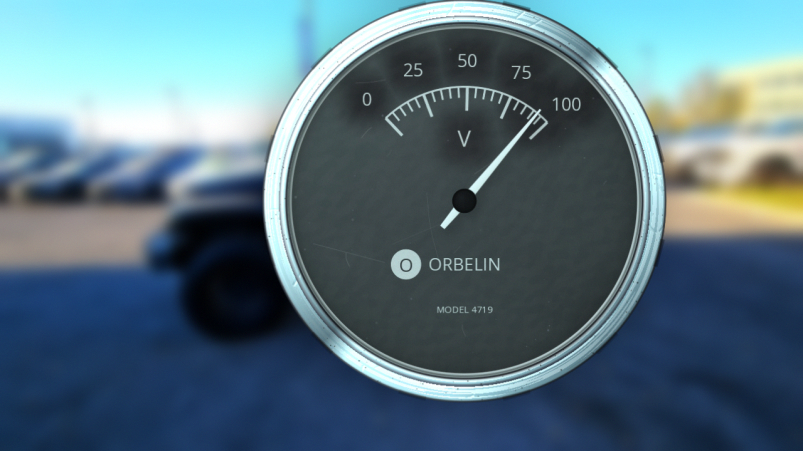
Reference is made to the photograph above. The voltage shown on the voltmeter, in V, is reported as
92.5 V
